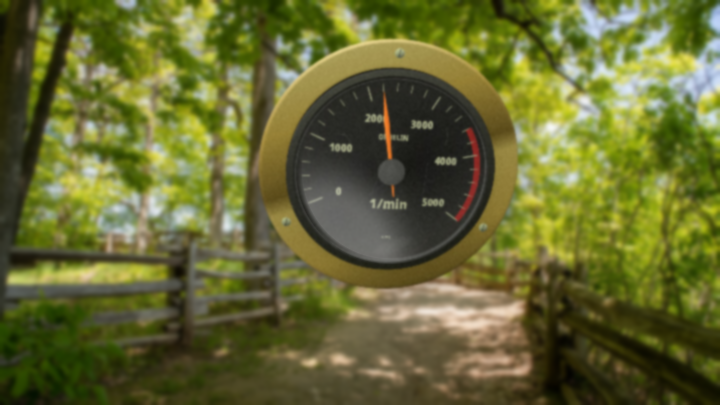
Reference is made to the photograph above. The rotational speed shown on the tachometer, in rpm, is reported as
2200 rpm
